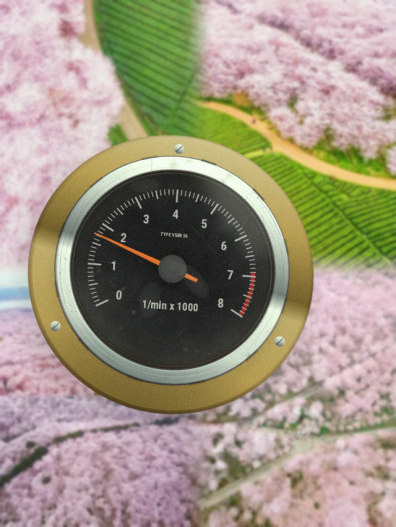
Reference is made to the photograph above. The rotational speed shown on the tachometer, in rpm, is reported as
1700 rpm
